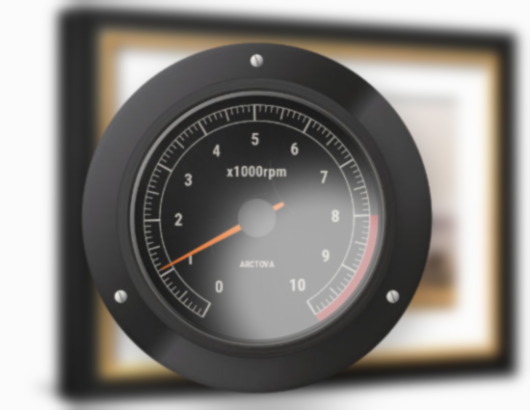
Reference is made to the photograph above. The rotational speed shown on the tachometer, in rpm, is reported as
1100 rpm
